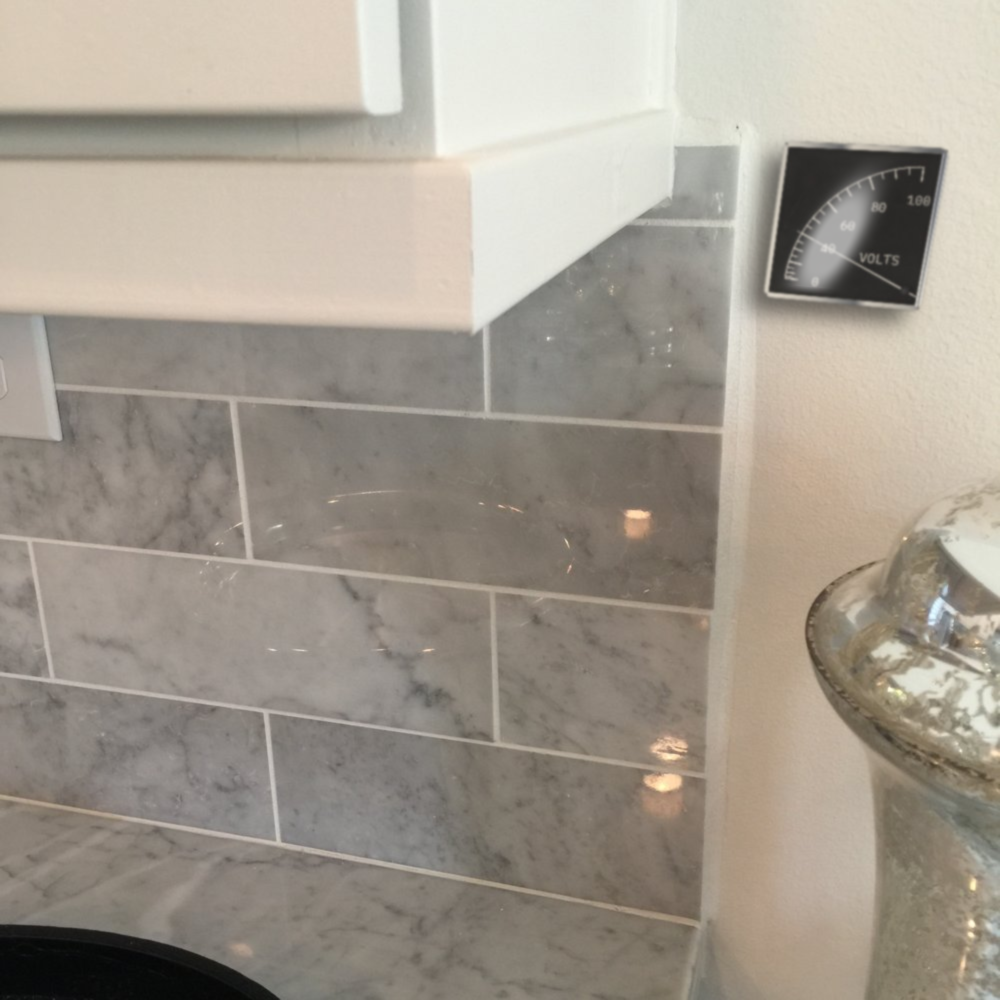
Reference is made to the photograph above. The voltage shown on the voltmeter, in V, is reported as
40 V
